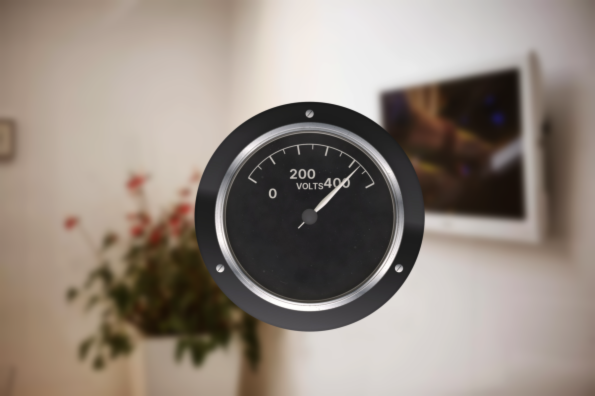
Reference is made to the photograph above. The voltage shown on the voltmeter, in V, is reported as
425 V
